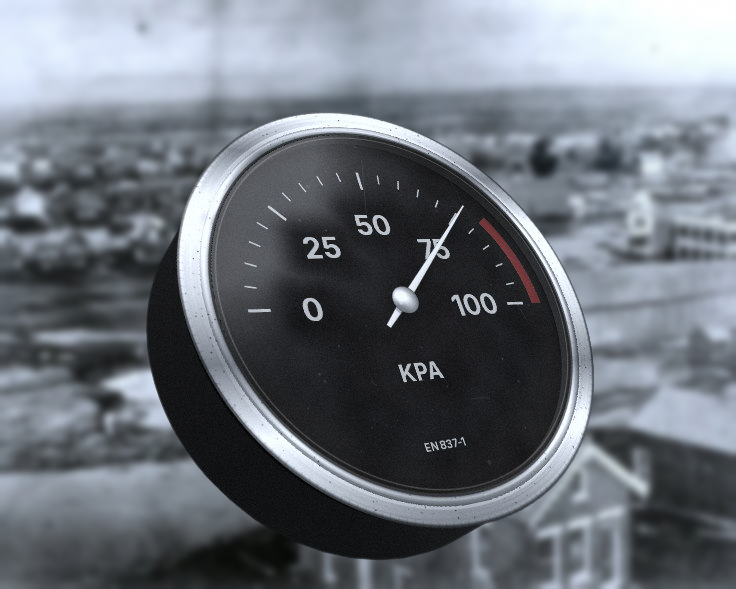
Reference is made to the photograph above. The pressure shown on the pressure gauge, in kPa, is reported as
75 kPa
